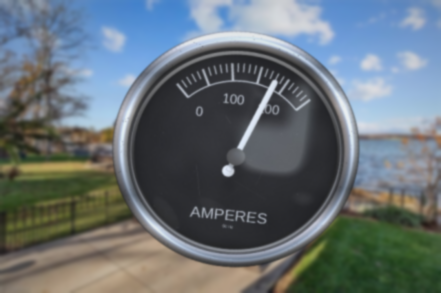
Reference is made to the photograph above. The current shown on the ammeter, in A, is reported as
180 A
